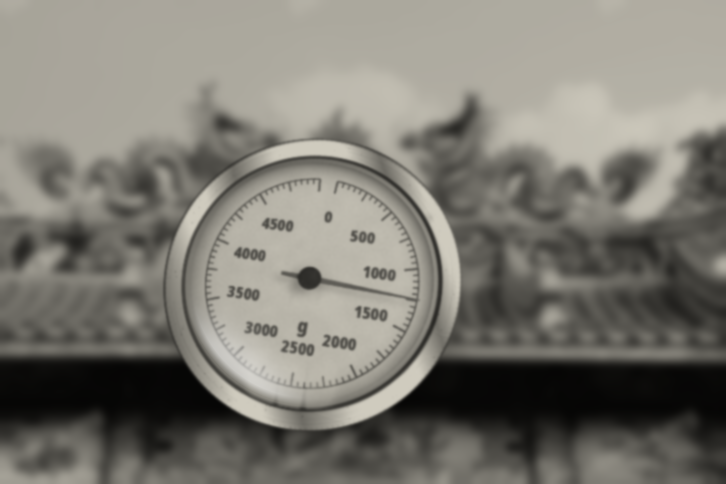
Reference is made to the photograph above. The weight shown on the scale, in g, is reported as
1250 g
